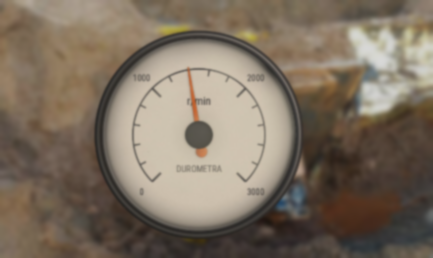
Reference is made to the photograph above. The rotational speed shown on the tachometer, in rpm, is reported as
1400 rpm
